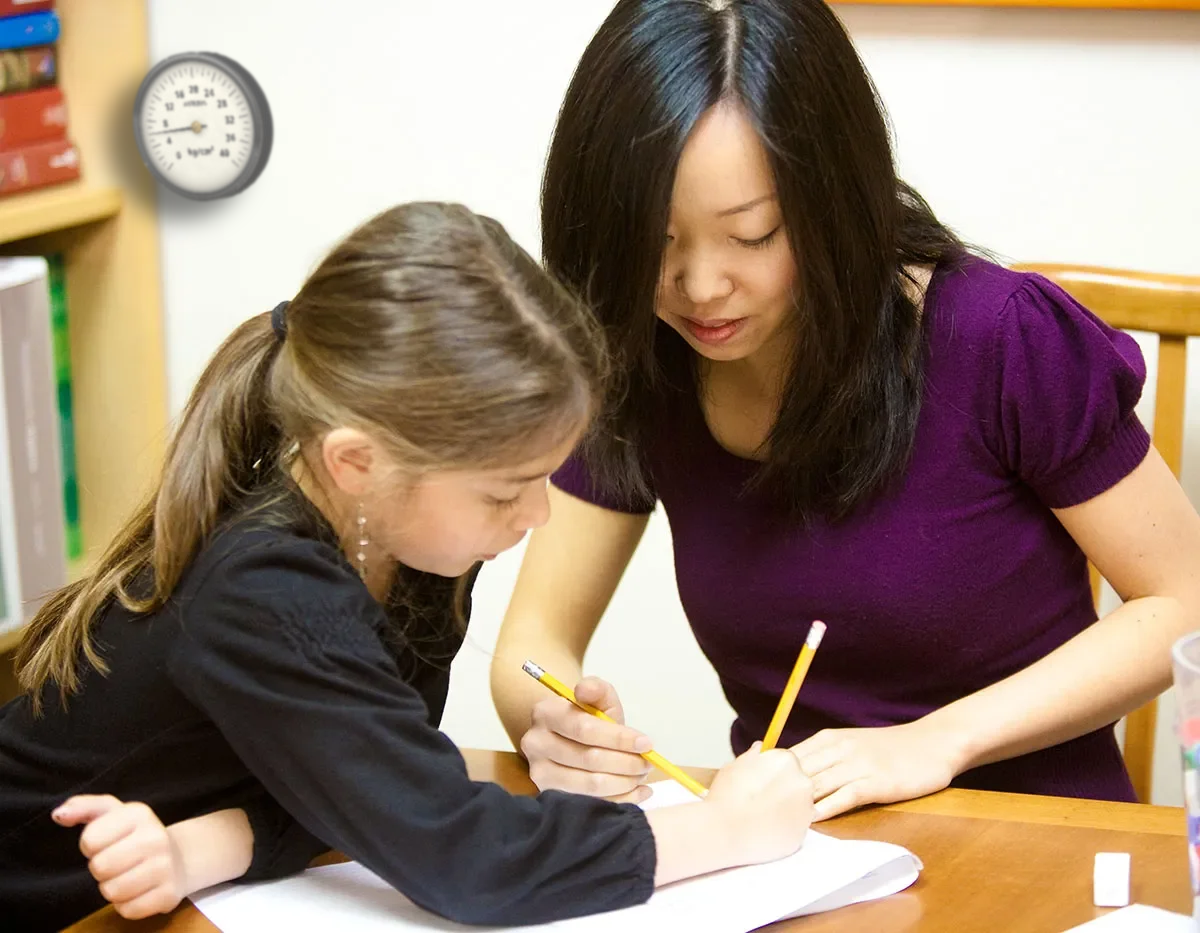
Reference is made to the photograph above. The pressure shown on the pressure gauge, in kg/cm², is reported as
6 kg/cm²
